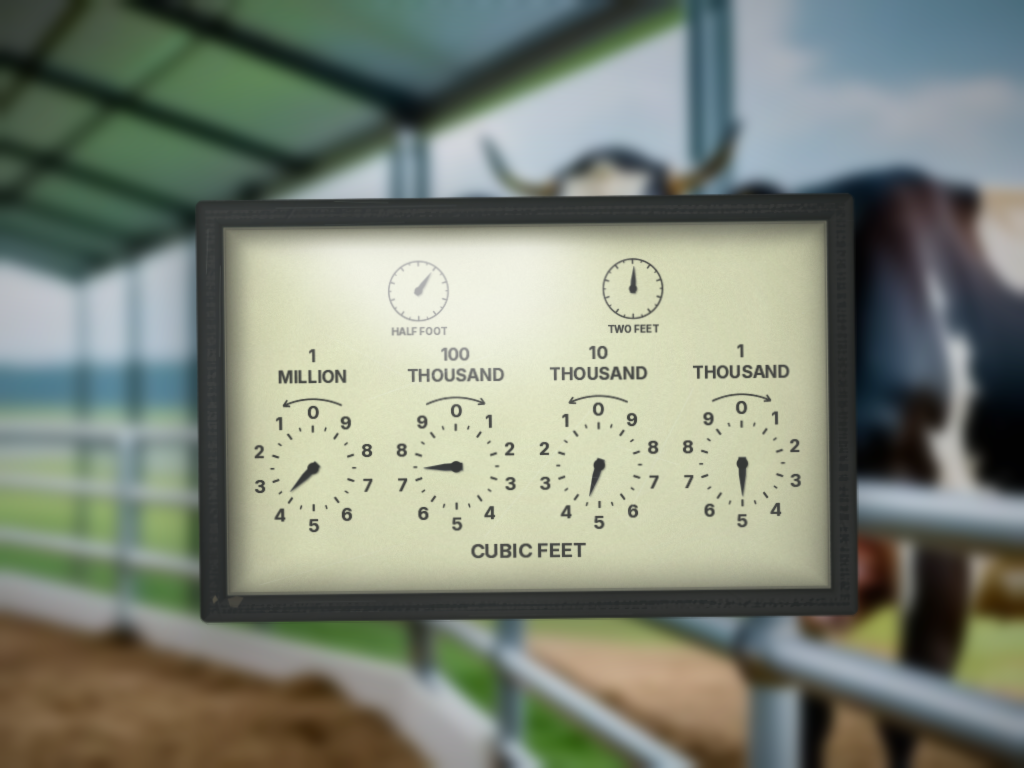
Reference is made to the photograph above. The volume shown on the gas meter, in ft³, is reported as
374500 ft³
